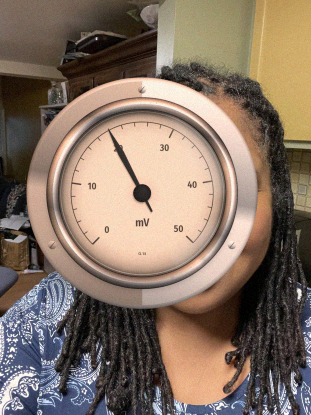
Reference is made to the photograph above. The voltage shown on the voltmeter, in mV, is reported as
20 mV
